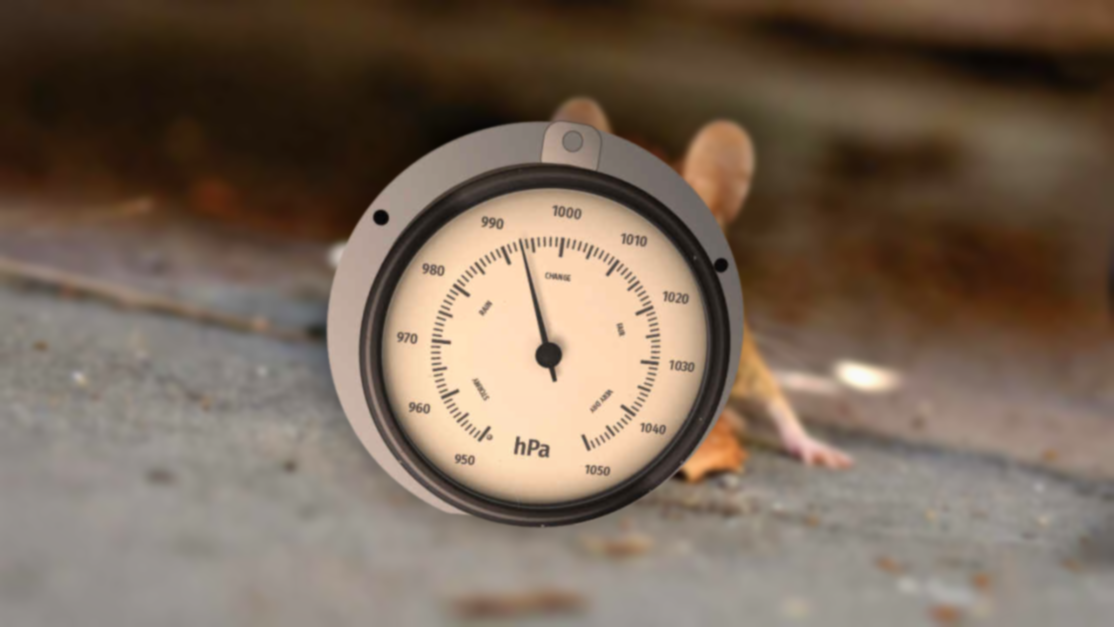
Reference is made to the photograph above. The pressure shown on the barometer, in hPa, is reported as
993 hPa
